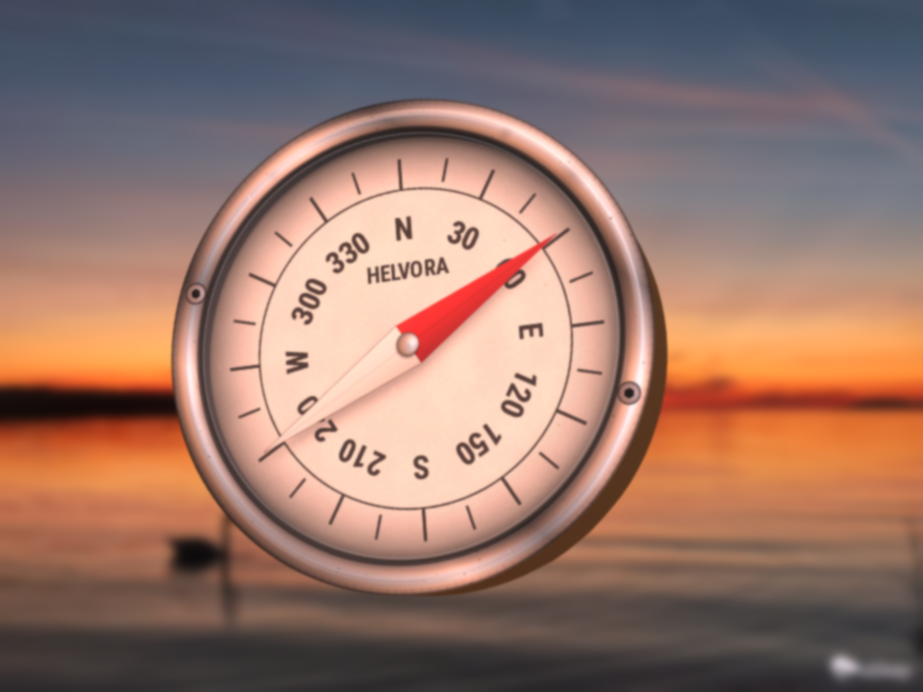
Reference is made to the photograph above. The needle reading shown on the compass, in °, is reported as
60 °
